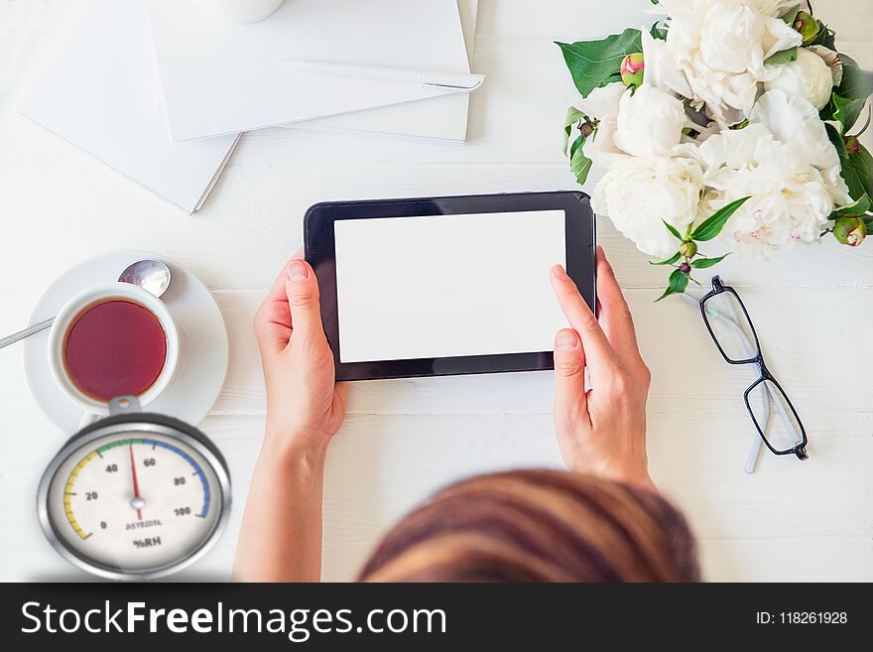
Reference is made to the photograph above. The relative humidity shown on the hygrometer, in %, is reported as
52 %
